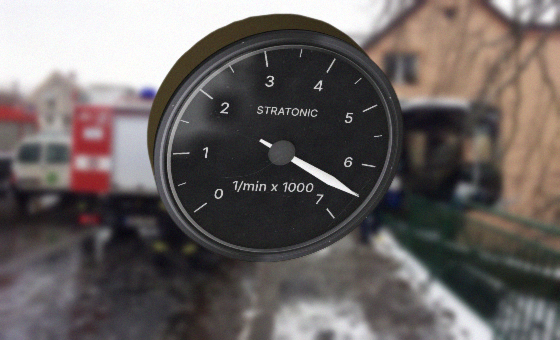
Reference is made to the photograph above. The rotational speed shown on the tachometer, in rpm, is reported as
6500 rpm
